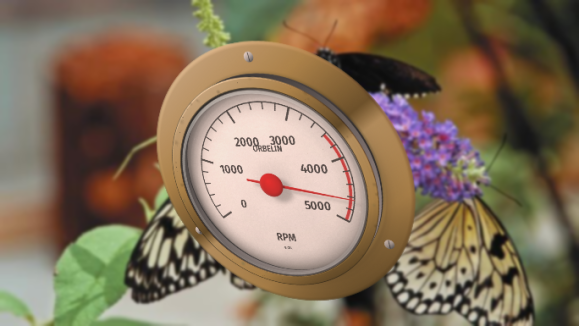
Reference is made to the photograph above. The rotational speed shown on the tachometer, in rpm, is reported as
4600 rpm
